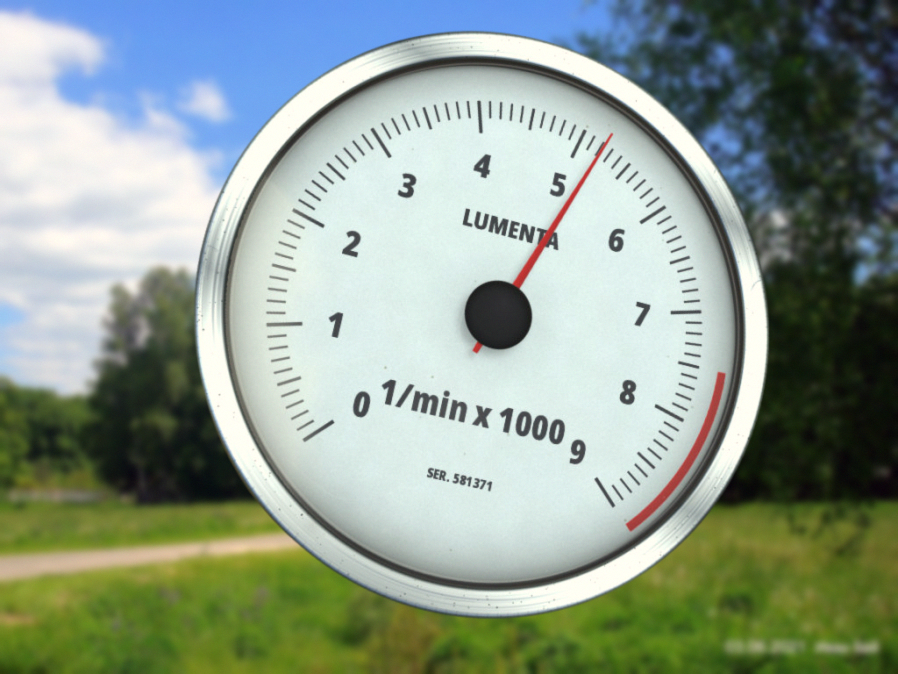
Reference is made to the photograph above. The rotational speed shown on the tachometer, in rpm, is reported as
5200 rpm
